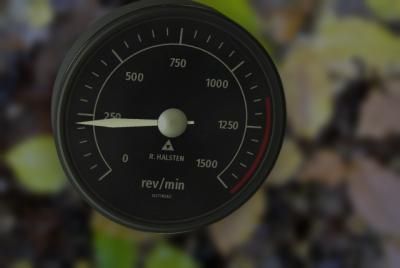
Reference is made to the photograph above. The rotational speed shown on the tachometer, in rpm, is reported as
225 rpm
